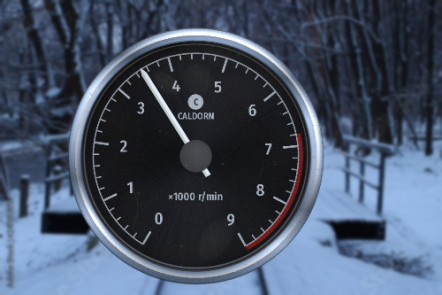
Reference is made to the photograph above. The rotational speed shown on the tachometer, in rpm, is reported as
3500 rpm
